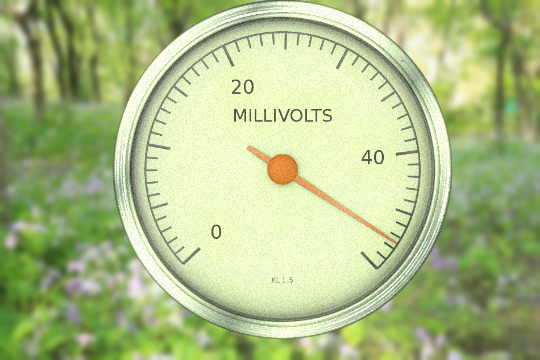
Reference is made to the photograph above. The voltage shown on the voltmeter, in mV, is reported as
47.5 mV
